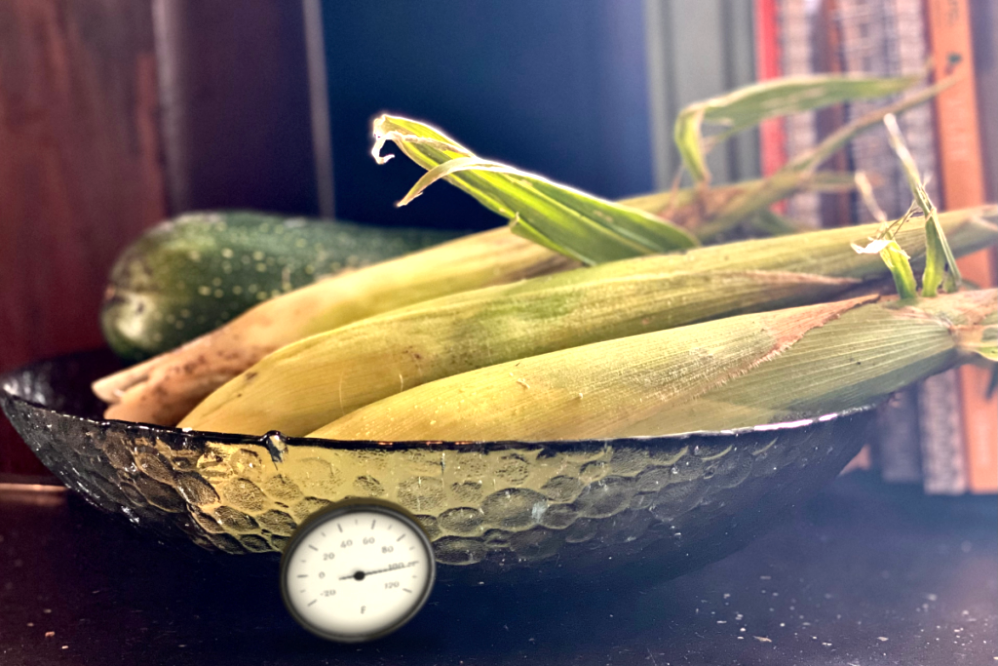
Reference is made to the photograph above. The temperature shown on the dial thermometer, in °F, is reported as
100 °F
